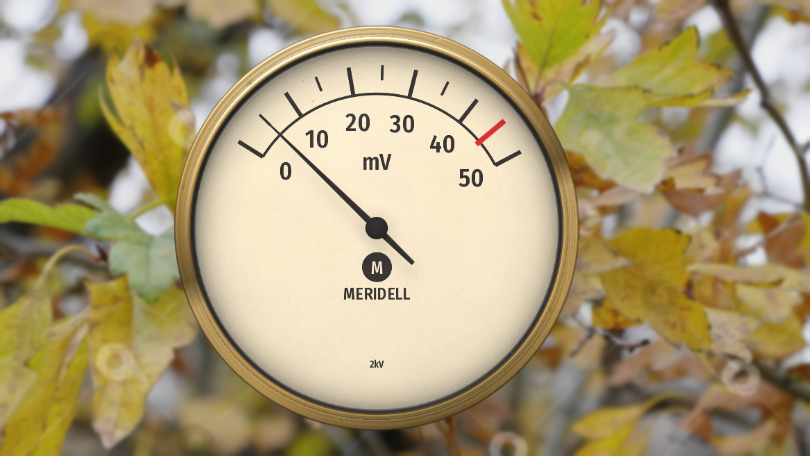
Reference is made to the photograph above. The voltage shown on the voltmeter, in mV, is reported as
5 mV
